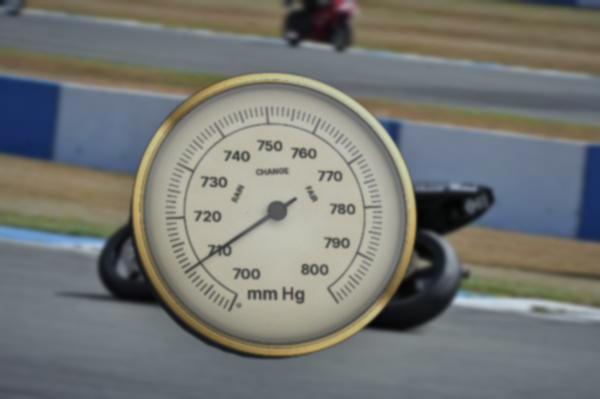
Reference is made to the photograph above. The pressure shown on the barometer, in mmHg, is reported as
710 mmHg
